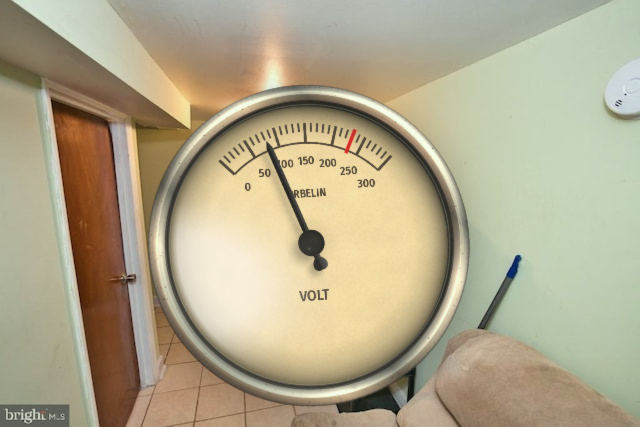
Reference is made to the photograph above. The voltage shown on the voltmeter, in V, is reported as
80 V
